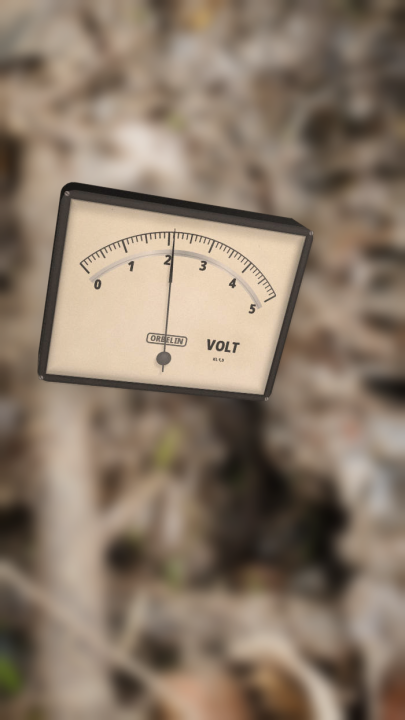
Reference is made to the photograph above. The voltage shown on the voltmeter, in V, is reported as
2.1 V
